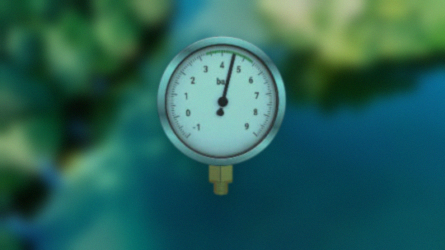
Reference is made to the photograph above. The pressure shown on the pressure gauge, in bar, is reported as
4.5 bar
